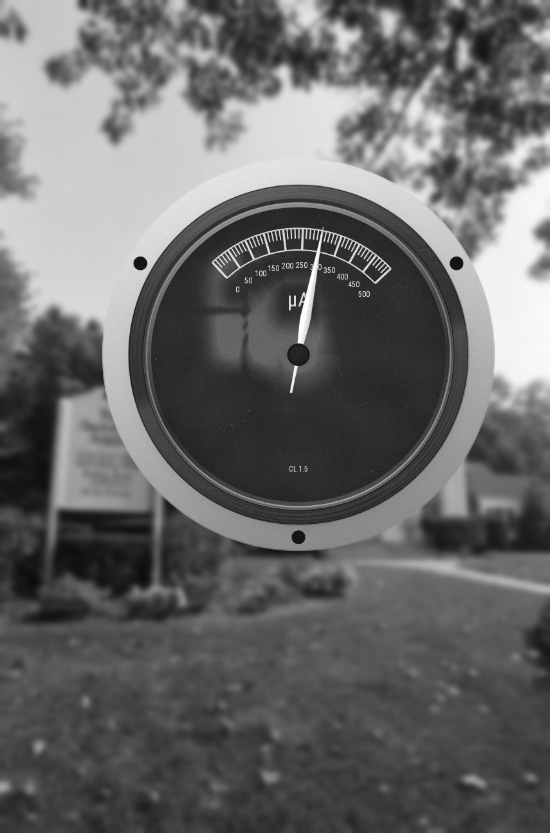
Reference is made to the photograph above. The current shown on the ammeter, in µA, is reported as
300 µA
